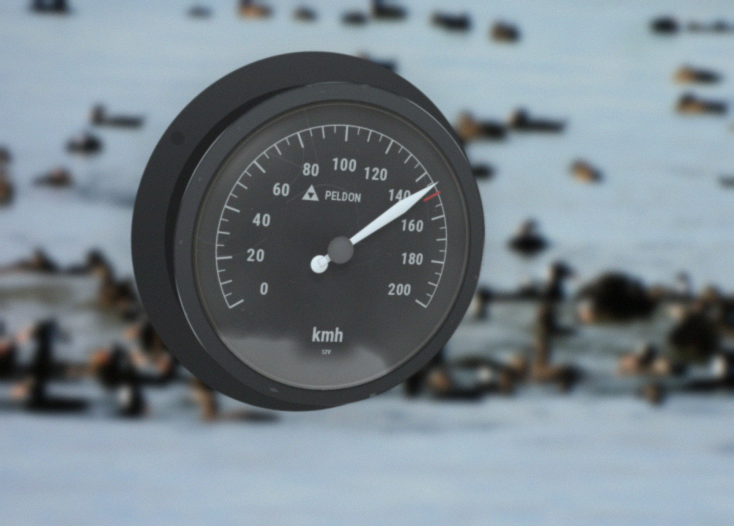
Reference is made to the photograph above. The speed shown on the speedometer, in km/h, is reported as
145 km/h
